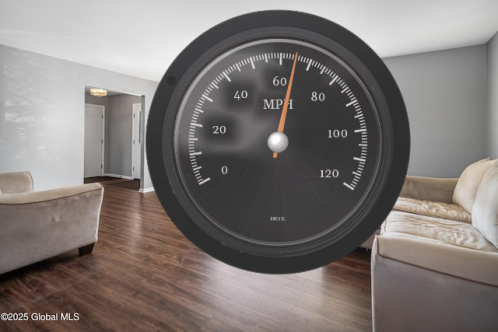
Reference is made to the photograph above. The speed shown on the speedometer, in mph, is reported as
65 mph
